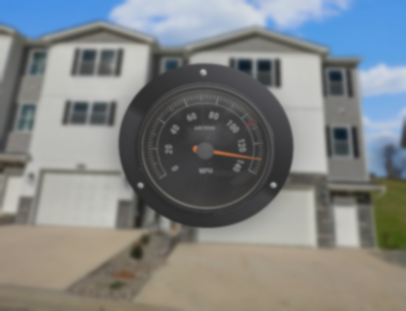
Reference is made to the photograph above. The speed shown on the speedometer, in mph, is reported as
130 mph
